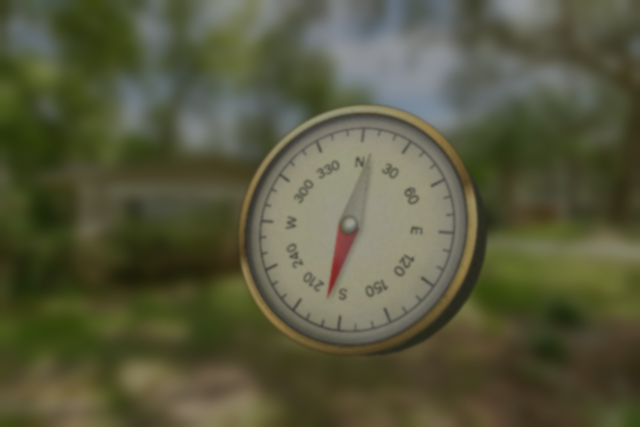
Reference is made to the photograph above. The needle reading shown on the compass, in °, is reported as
190 °
